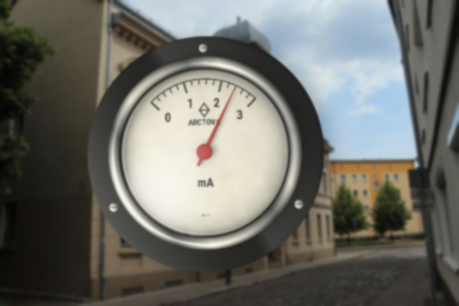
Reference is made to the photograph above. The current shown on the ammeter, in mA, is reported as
2.4 mA
